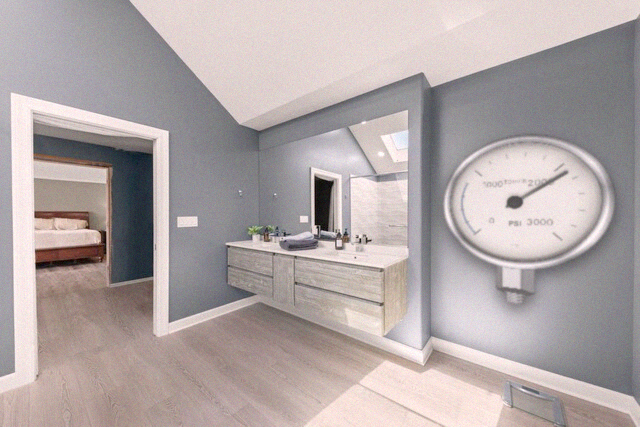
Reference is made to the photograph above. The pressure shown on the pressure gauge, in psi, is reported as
2100 psi
